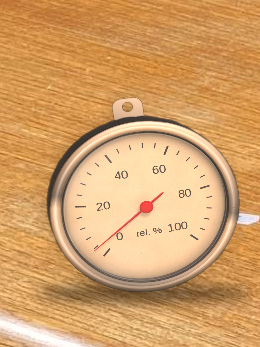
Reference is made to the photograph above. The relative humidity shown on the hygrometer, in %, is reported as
4 %
